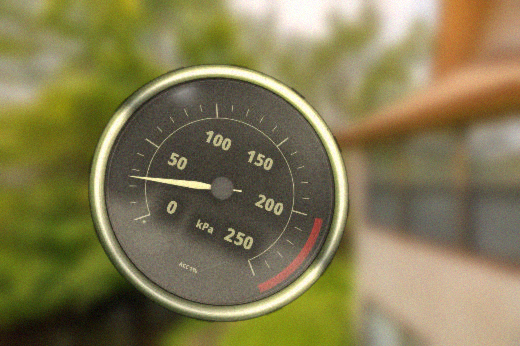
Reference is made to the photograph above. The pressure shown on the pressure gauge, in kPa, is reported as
25 kPa
